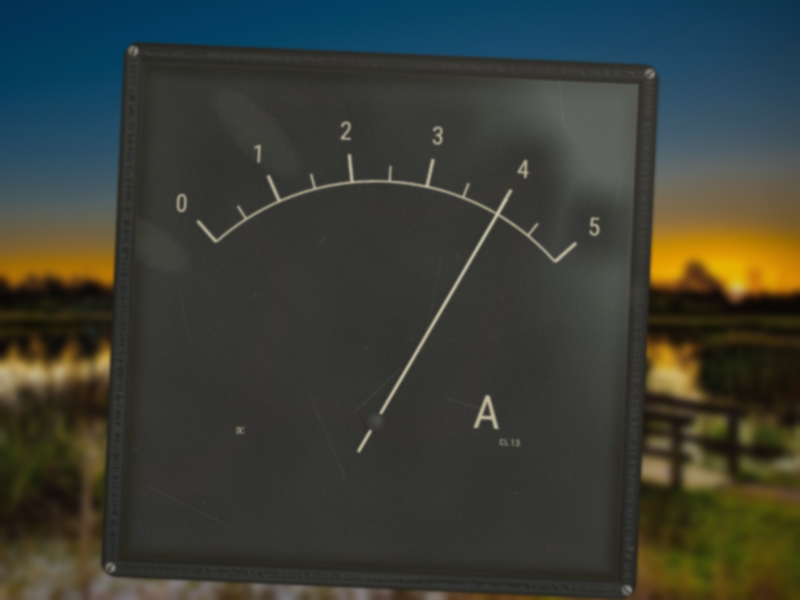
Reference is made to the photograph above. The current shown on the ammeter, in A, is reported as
4 A
